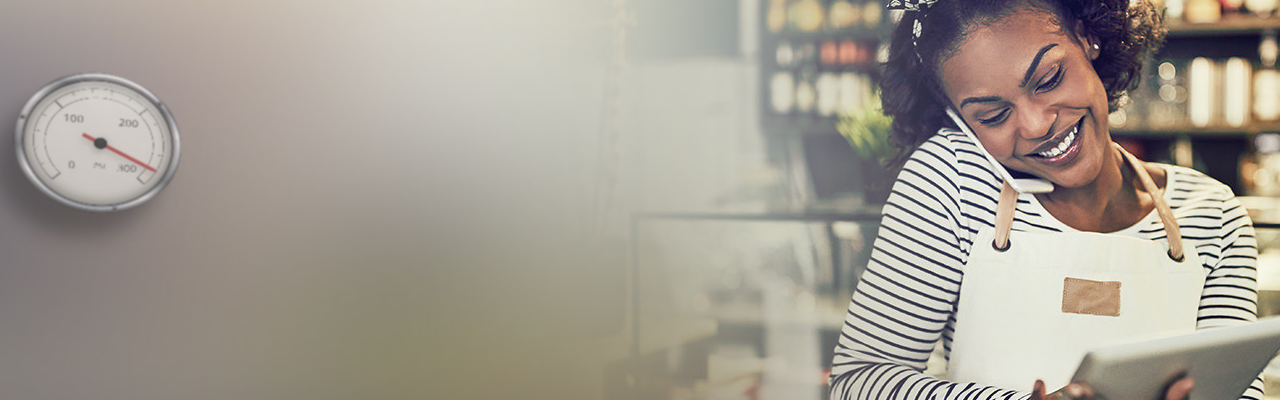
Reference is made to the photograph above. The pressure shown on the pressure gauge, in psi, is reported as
280 psi
